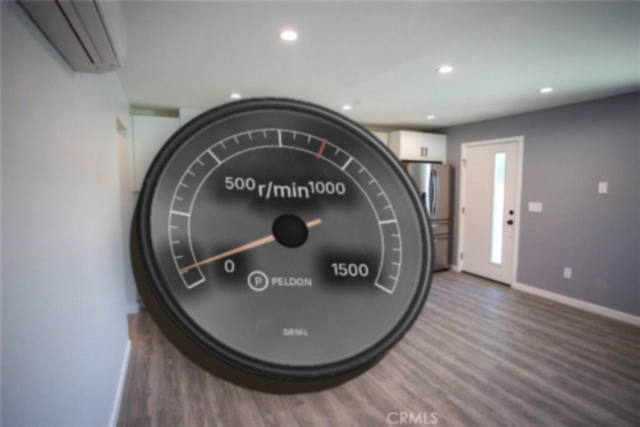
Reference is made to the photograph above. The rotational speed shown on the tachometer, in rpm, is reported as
50 rpm
